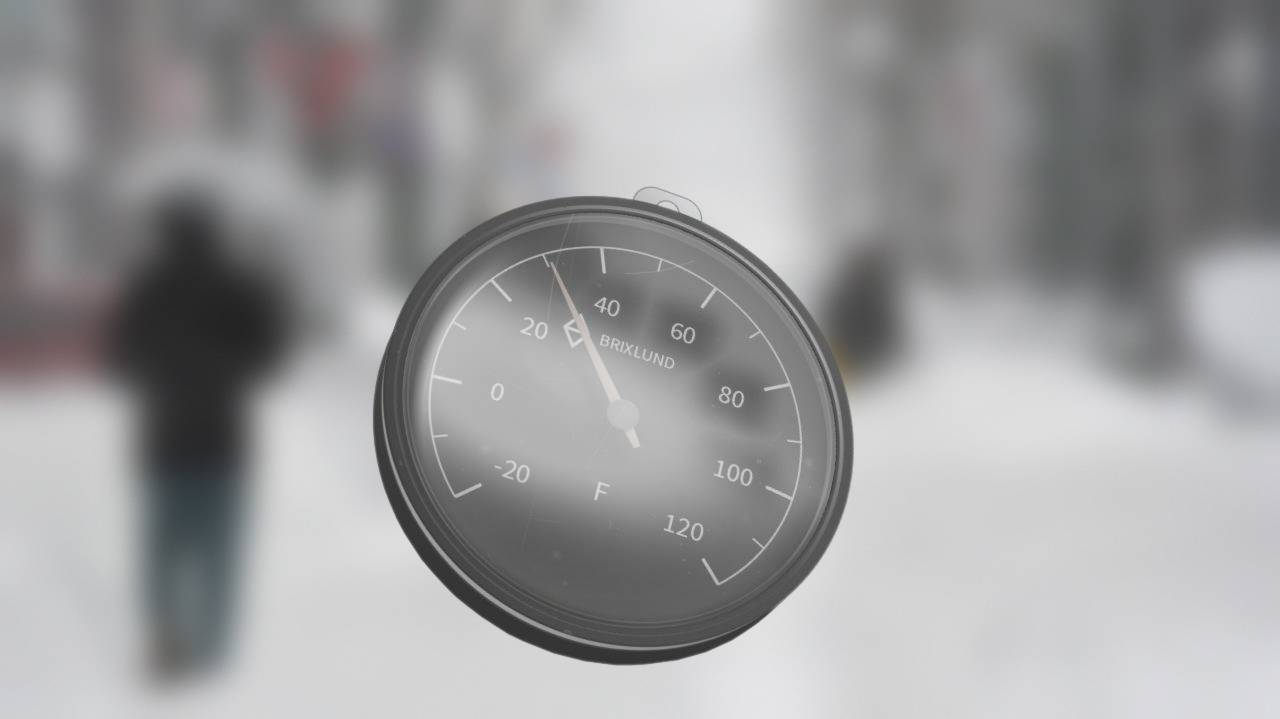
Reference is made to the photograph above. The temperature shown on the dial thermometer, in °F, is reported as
30 °F
